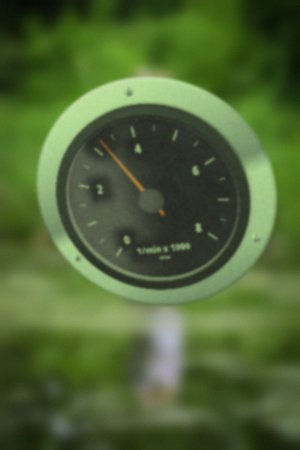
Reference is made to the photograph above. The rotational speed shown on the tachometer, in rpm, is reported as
3250 rpm
